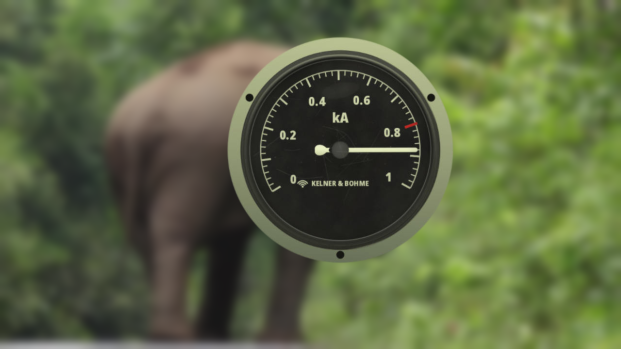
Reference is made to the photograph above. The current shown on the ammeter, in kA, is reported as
0.88 kA
